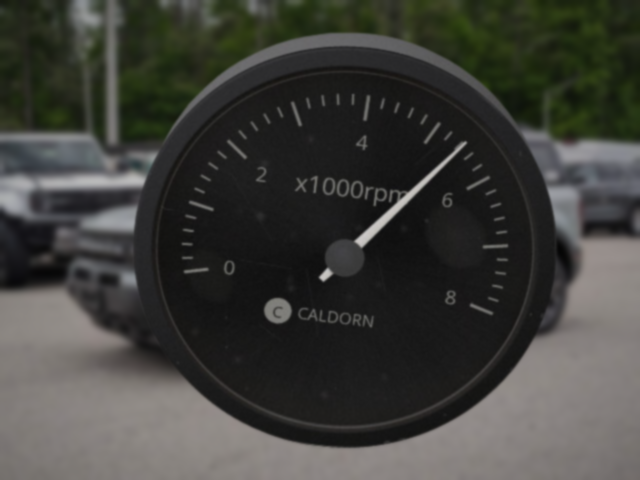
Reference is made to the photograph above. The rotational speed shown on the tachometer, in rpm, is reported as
5400 rpm
